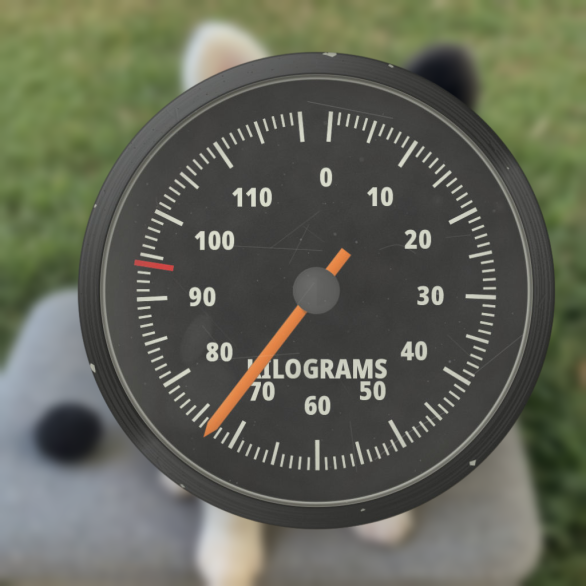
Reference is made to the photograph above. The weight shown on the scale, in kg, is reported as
73 kg
